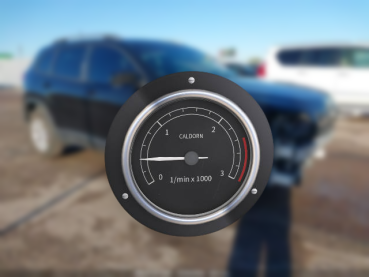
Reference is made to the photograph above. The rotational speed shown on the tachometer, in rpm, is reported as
400 rpm
